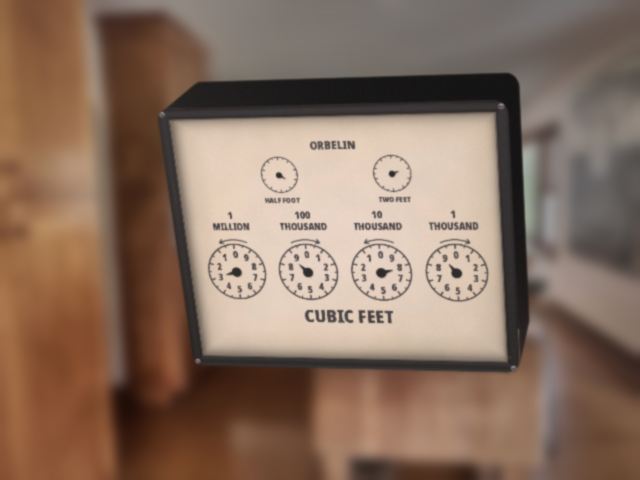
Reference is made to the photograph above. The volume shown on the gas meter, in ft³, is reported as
287900 ft³
